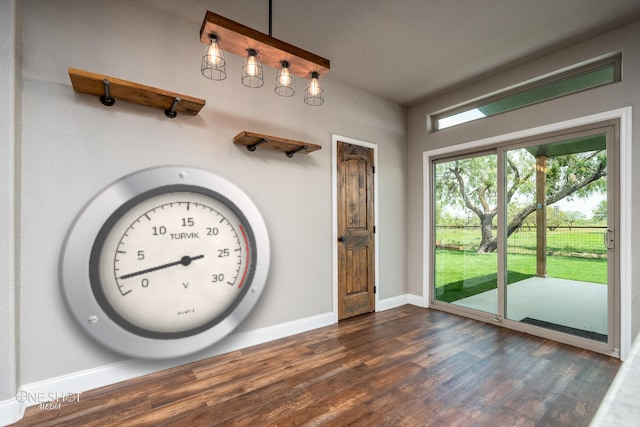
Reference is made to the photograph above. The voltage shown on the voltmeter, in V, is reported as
2 V
